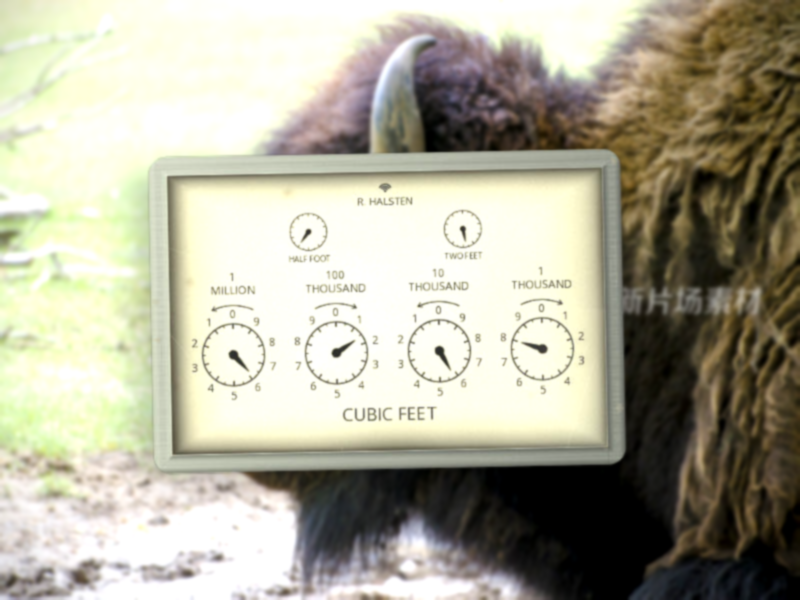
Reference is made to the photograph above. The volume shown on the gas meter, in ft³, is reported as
615800 ft³
